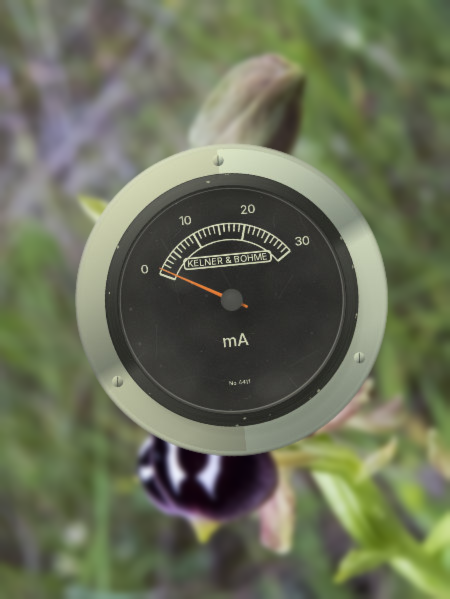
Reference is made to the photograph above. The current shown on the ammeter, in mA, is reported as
1 mA
